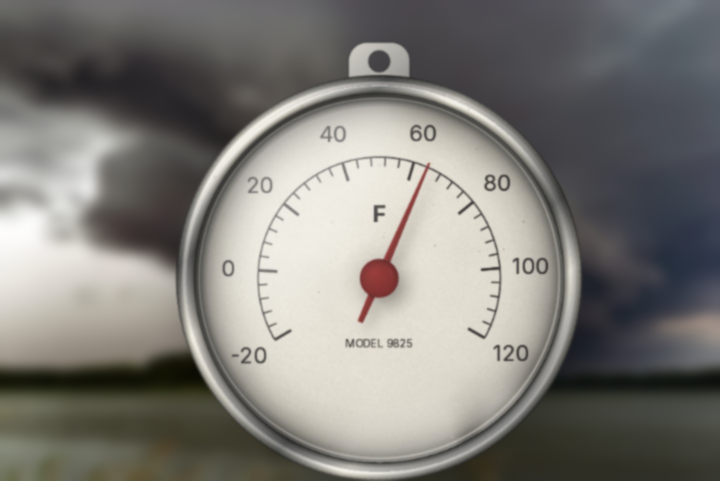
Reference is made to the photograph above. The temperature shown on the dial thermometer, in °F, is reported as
64 °F
